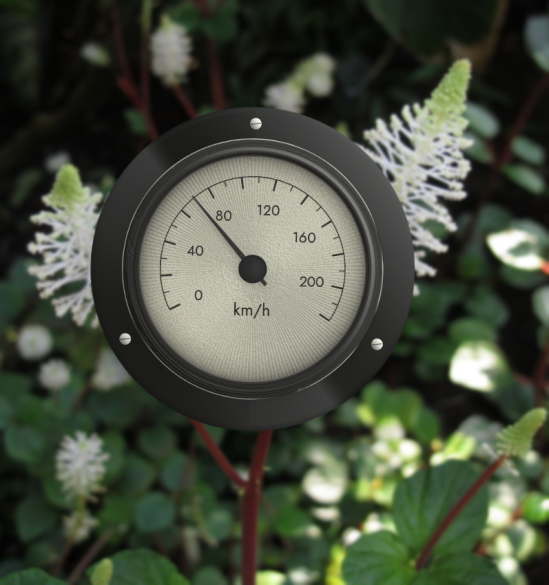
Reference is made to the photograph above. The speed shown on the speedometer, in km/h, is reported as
70 km/h
